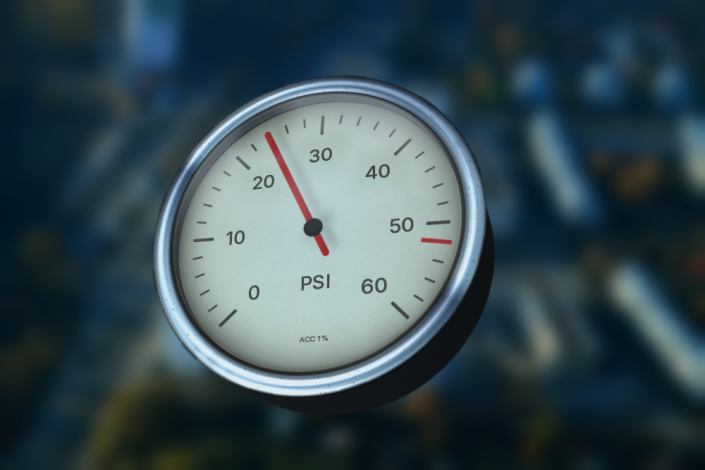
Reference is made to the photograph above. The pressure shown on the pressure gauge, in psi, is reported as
24 psi
